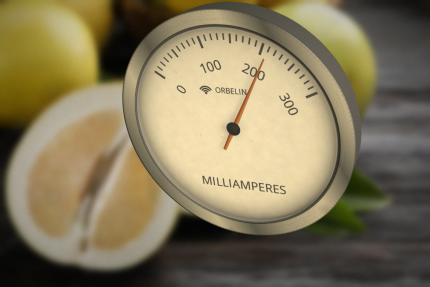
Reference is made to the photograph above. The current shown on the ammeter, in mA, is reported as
210 mA
